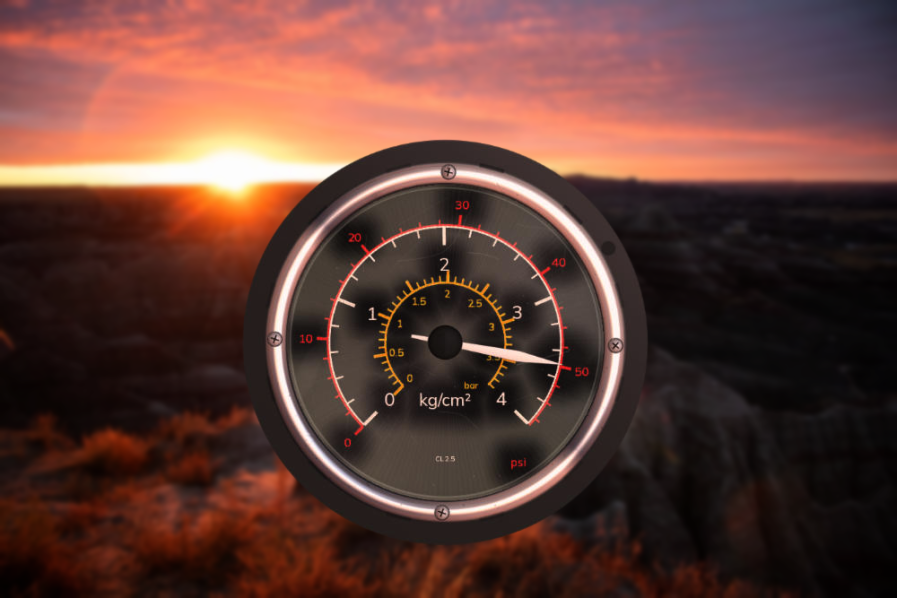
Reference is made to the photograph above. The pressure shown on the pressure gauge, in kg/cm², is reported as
3.5 kg/cm²
